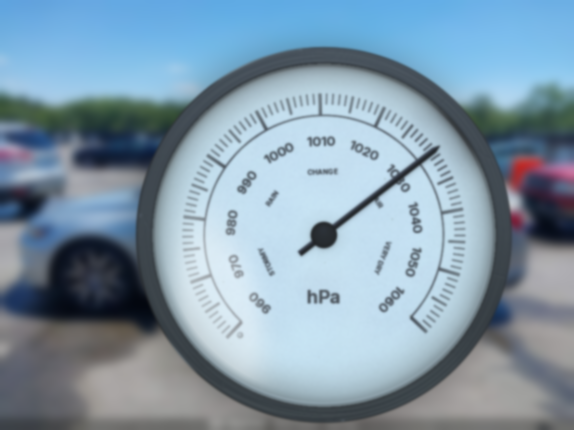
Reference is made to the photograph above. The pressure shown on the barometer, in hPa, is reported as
1030 hPa
